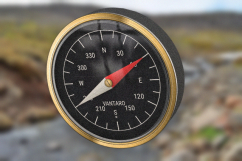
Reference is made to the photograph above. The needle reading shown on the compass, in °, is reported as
60 °
